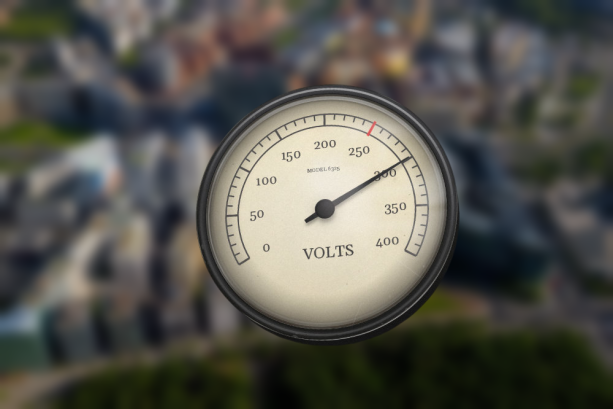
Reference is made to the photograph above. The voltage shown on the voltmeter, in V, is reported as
300 V
